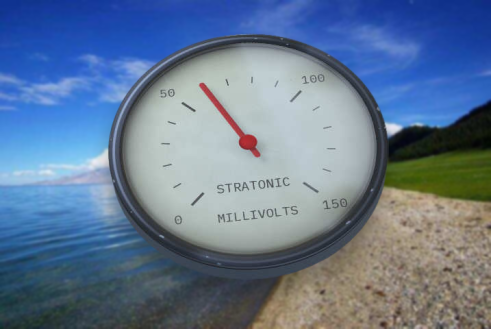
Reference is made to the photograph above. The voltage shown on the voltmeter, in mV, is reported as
60 mV
